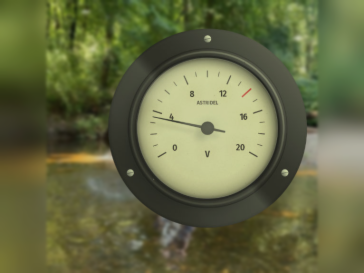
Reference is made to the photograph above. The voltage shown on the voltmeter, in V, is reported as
3.5 V
